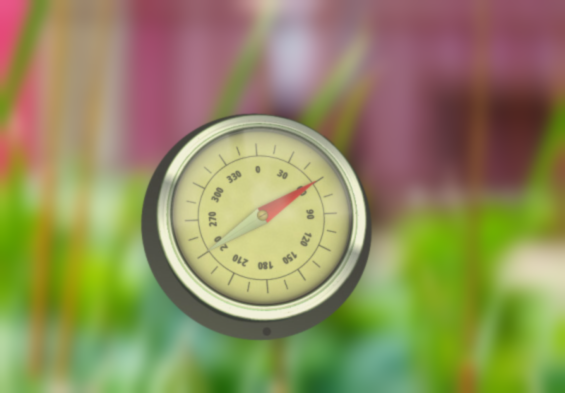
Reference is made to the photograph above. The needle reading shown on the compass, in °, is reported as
60 °
